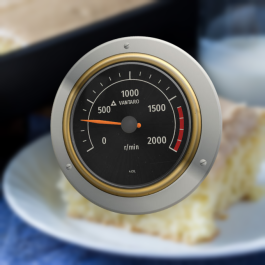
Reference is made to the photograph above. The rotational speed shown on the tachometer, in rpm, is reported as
300 rpm
